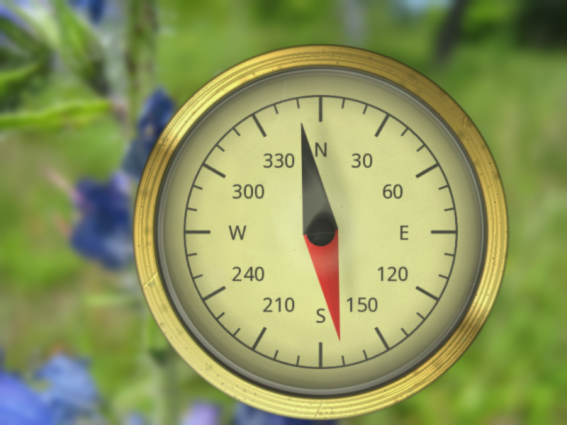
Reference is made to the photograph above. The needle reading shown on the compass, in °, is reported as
170 °
